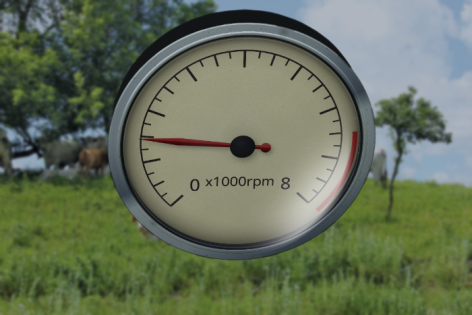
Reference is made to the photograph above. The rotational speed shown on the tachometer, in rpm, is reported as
1500 rpm
